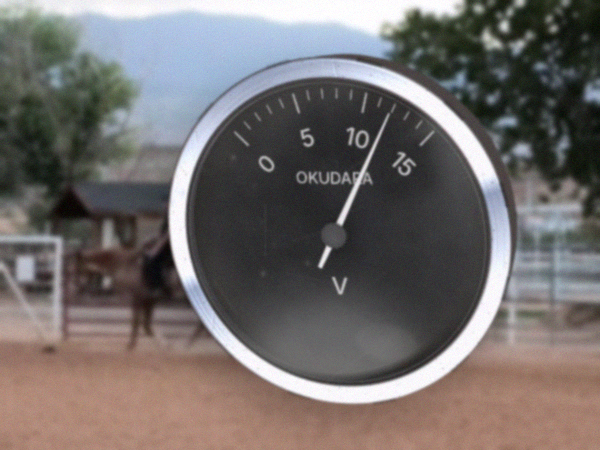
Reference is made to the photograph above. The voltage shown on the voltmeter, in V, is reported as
12 V
